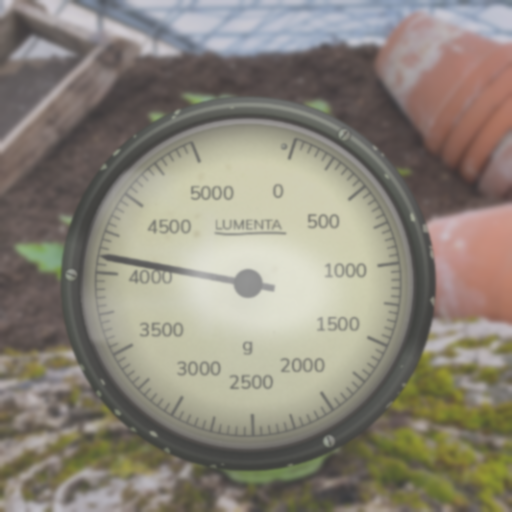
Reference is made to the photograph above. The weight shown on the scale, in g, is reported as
4100 g
